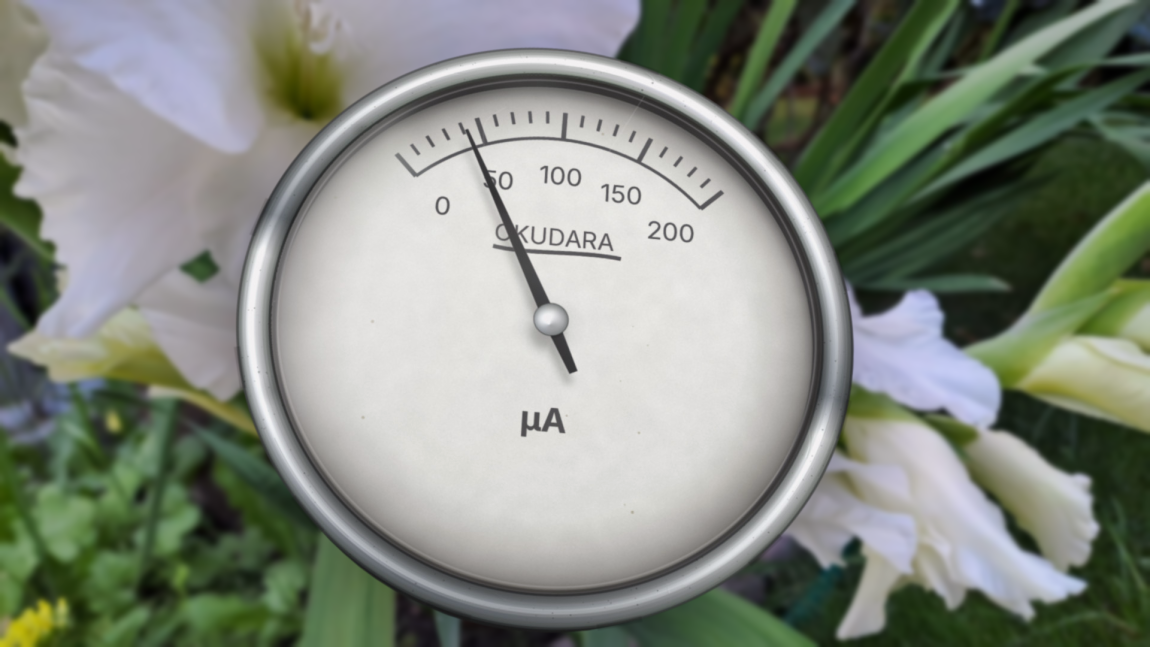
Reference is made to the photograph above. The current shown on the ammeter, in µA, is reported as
40 µA
